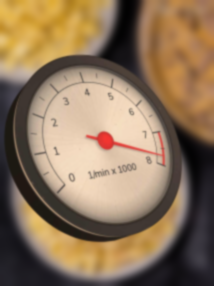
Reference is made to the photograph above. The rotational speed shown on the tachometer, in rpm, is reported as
7750 rpm
